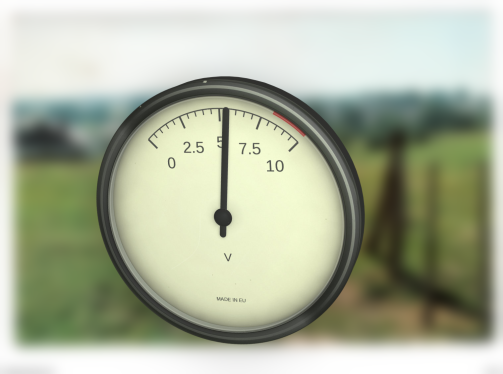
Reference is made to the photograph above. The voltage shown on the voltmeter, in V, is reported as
5.5 V
